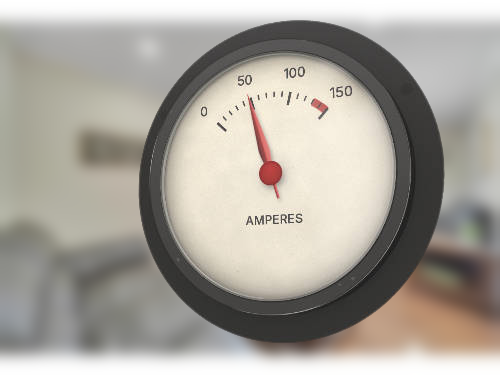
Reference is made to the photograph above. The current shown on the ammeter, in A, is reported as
50 A
